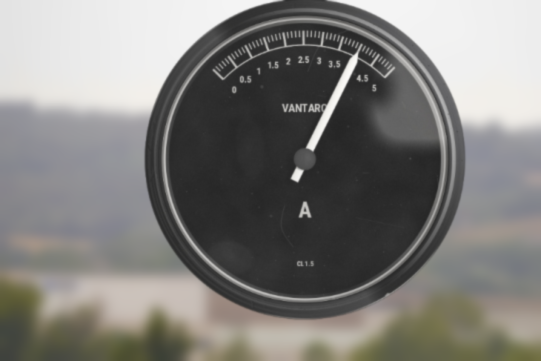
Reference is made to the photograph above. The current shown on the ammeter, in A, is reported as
4 A
